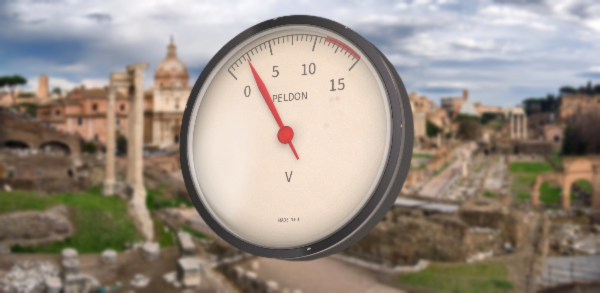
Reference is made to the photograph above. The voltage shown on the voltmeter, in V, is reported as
2.5 V
